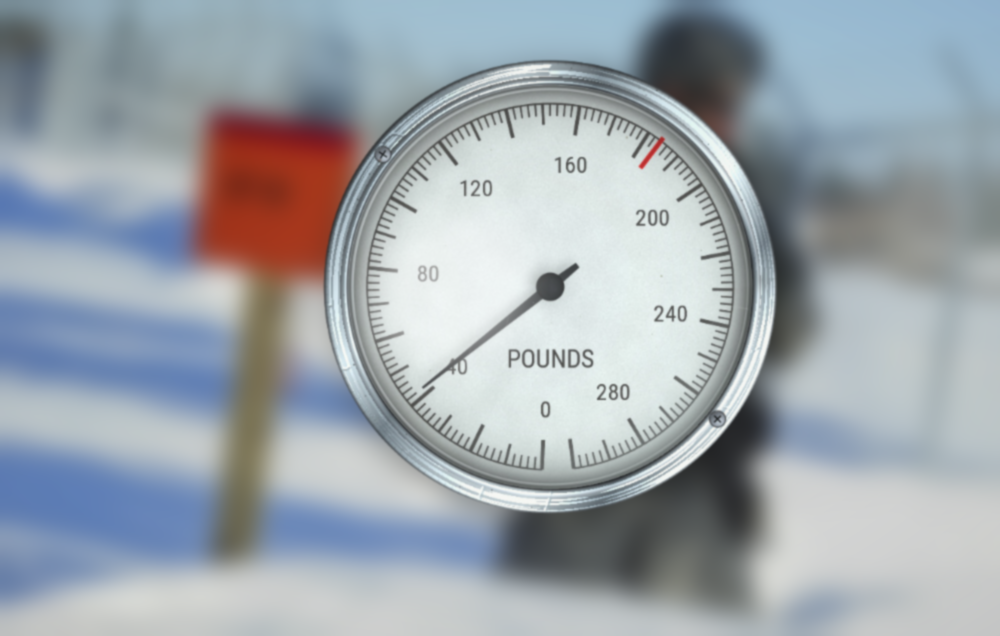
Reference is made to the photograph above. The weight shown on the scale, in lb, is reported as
42 lb
